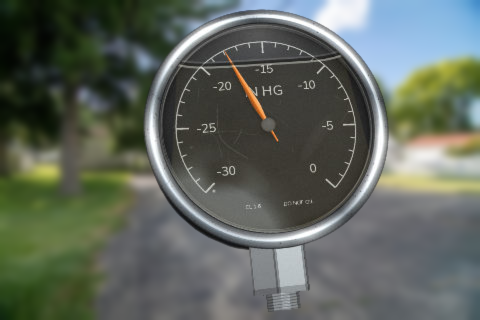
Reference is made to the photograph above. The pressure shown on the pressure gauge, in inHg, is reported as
-18 inHg
